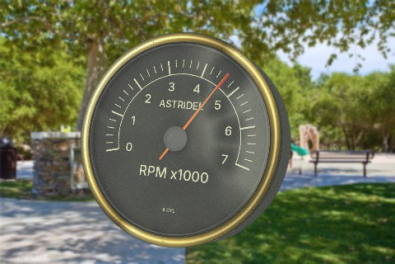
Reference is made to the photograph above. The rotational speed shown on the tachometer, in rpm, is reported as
4600 rpm
